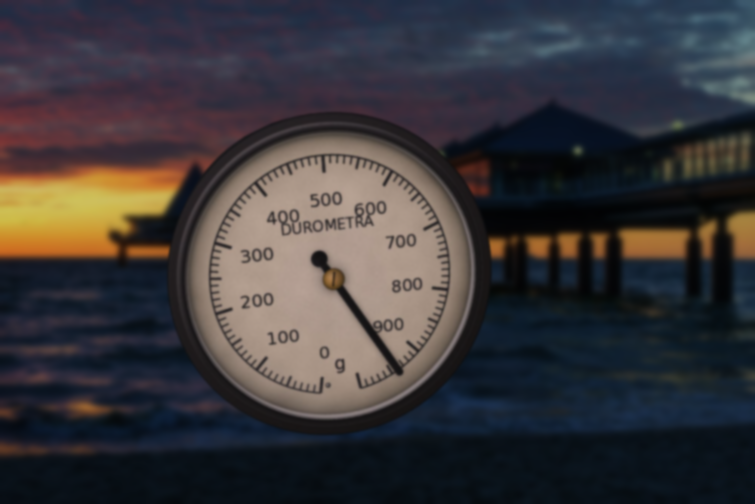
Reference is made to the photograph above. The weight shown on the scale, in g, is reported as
940 g
